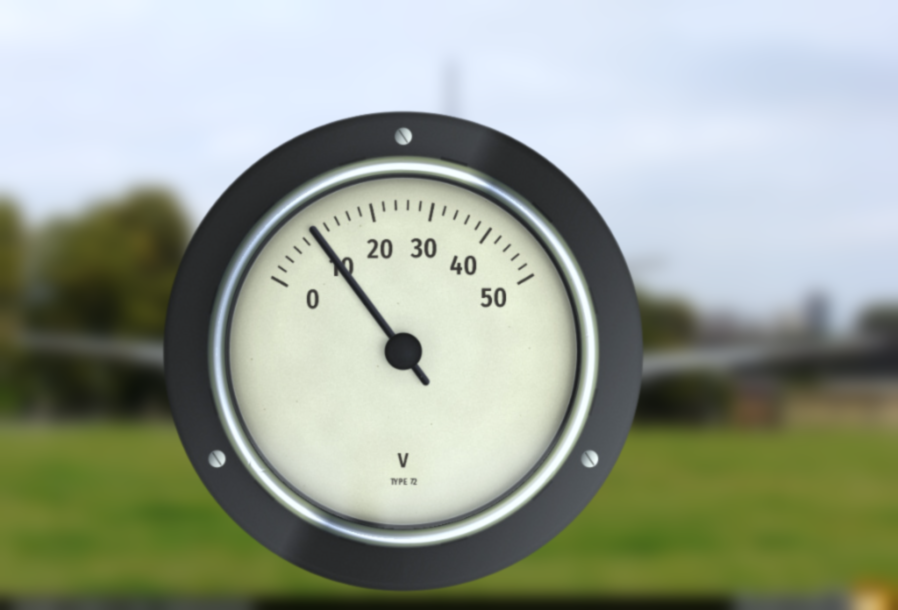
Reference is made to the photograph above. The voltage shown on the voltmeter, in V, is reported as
10 V
